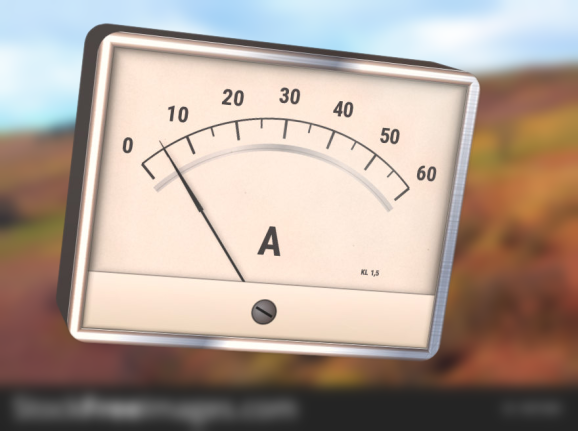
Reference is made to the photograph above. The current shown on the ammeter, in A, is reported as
5 A
